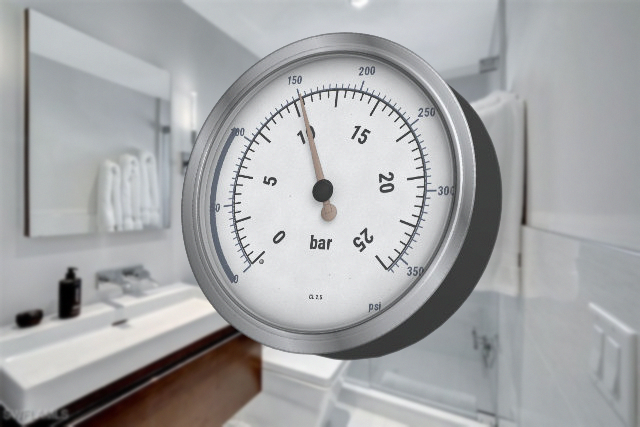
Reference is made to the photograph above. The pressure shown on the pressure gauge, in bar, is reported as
10.5 bar
